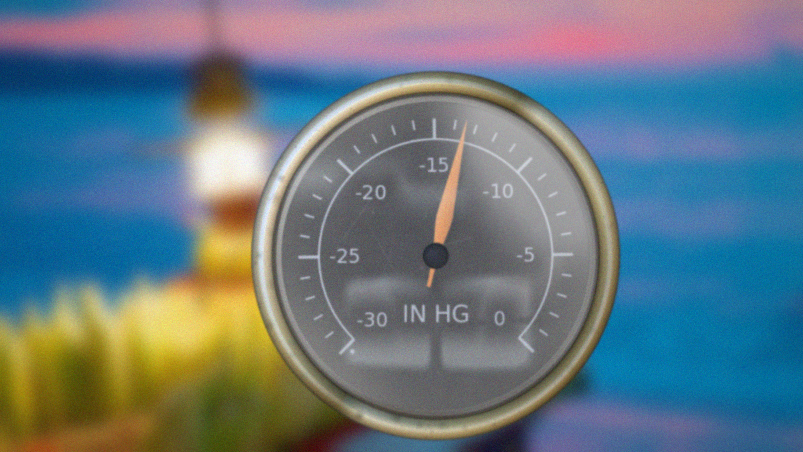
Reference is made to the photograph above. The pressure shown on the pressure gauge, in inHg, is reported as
-13.5 inHg
